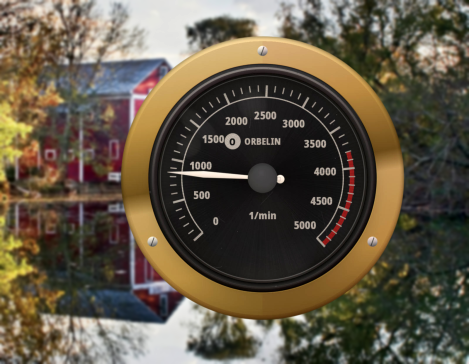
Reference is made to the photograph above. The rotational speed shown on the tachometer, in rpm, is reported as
850 rpm
